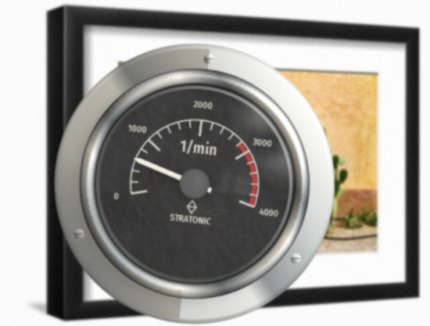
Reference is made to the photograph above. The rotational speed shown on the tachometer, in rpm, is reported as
600 rpm
